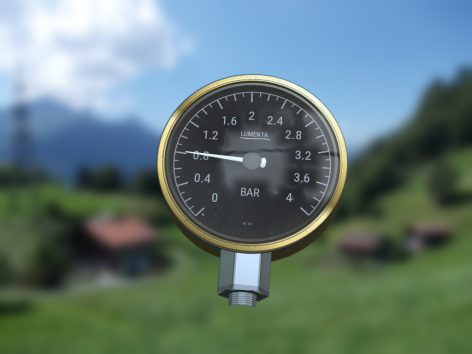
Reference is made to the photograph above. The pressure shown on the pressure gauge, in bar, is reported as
0.8 bar
